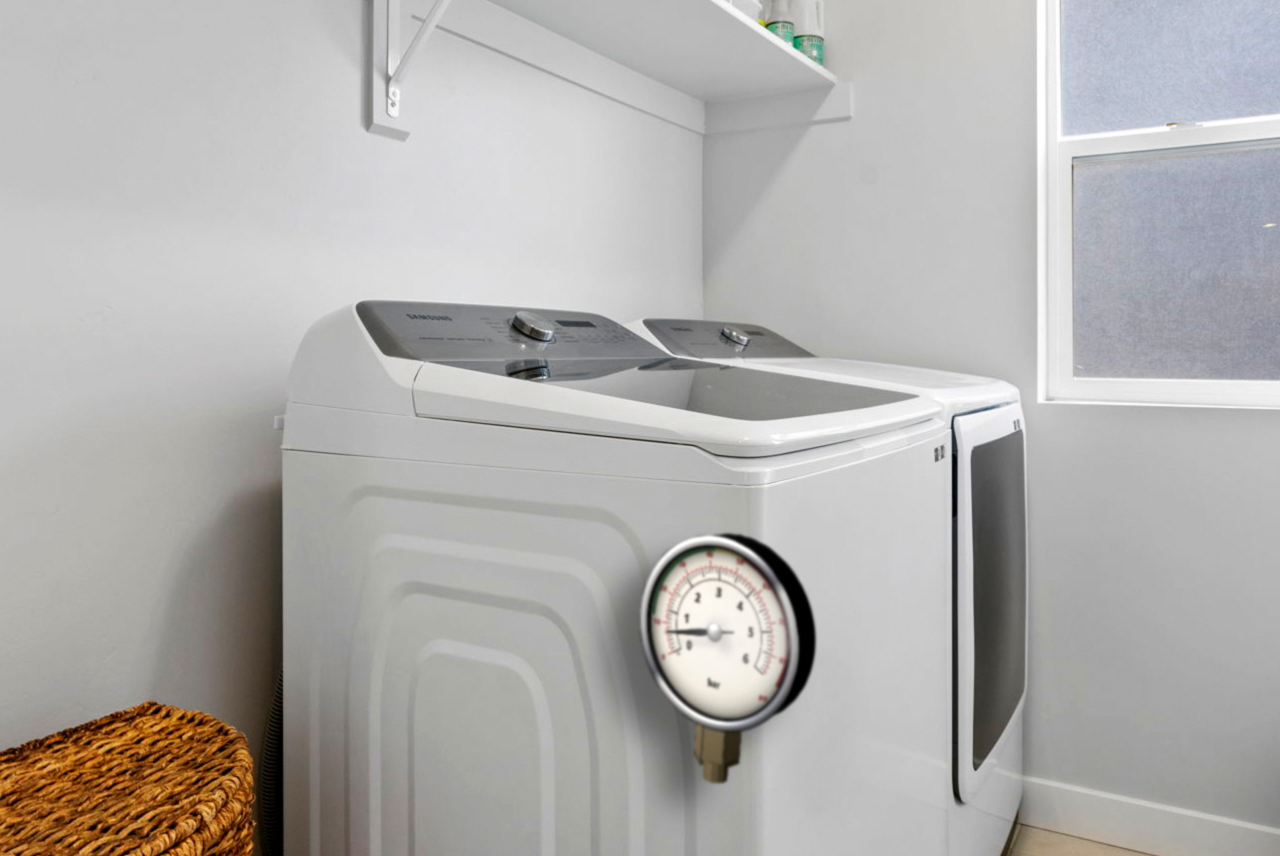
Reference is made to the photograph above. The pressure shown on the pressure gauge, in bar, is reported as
0.5 bar
